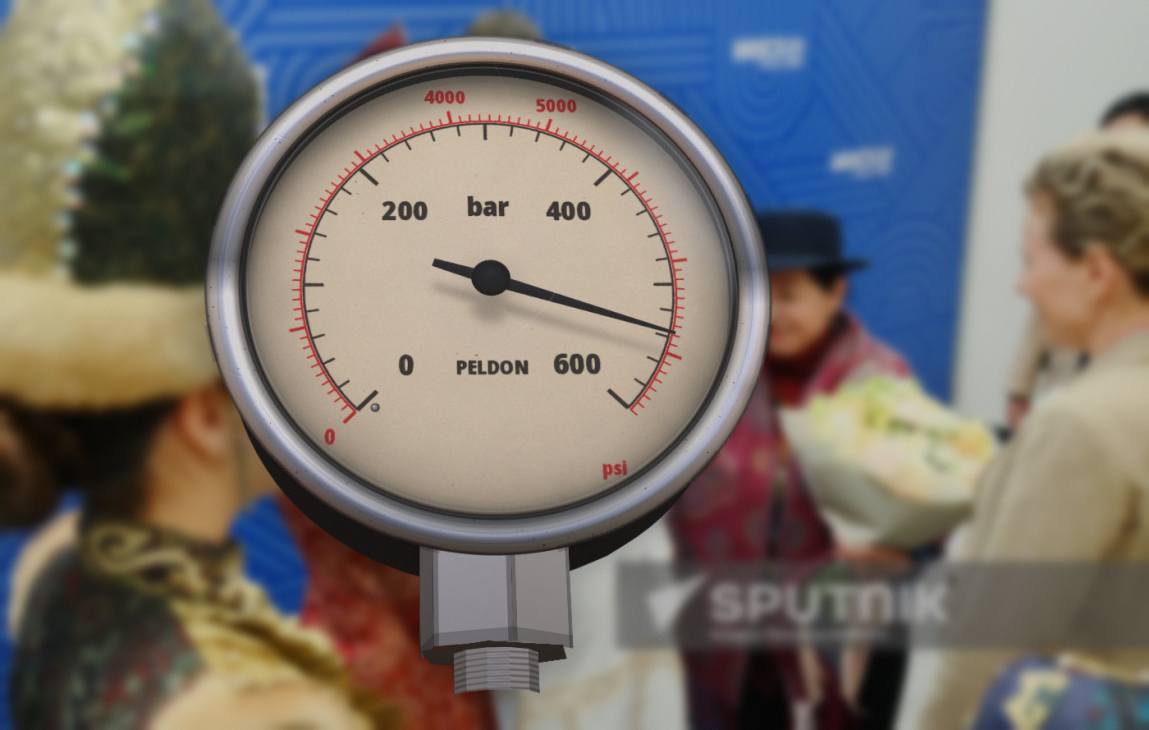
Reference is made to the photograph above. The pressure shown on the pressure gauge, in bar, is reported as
540 bar
